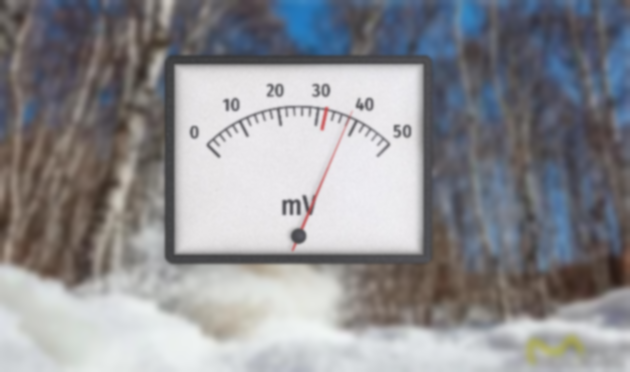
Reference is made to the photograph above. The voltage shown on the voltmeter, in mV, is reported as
38 mV
